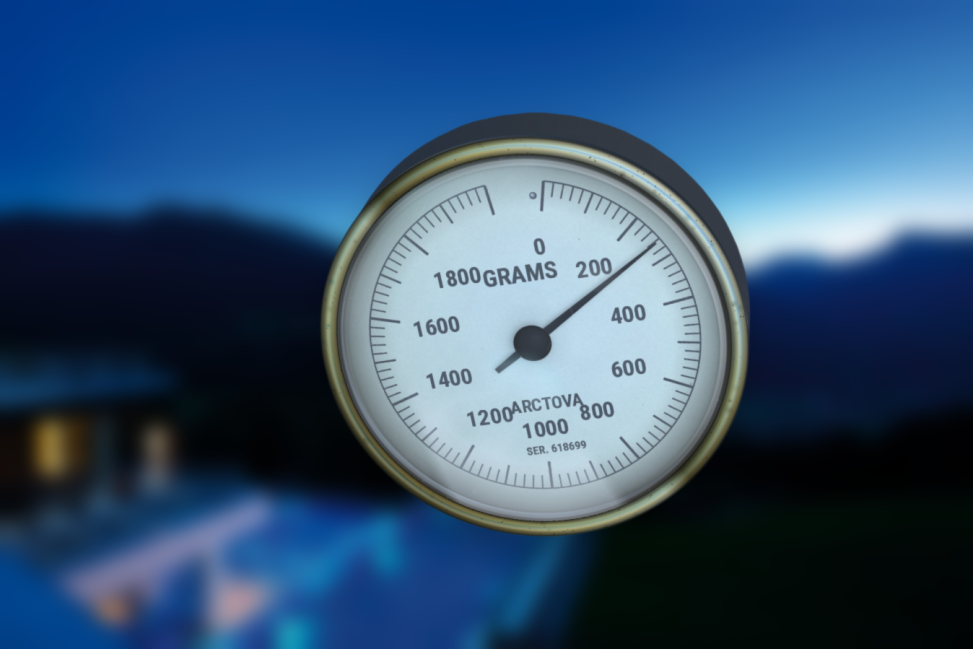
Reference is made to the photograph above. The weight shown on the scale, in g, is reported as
260 g
